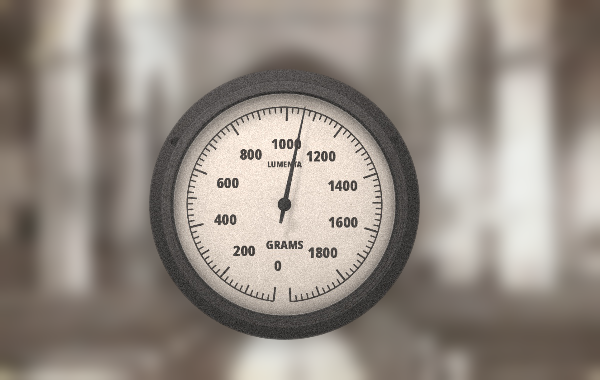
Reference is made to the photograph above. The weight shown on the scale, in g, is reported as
1060 g
